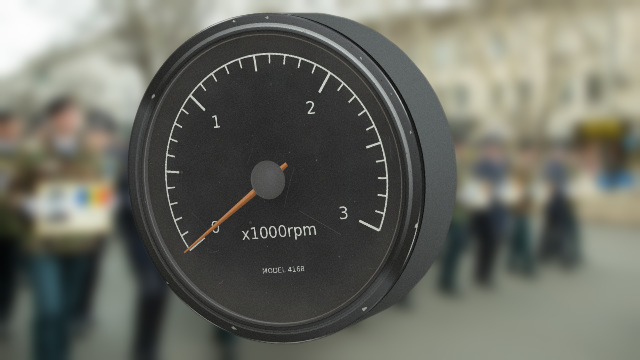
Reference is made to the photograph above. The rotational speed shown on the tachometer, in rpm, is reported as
0 rpm
